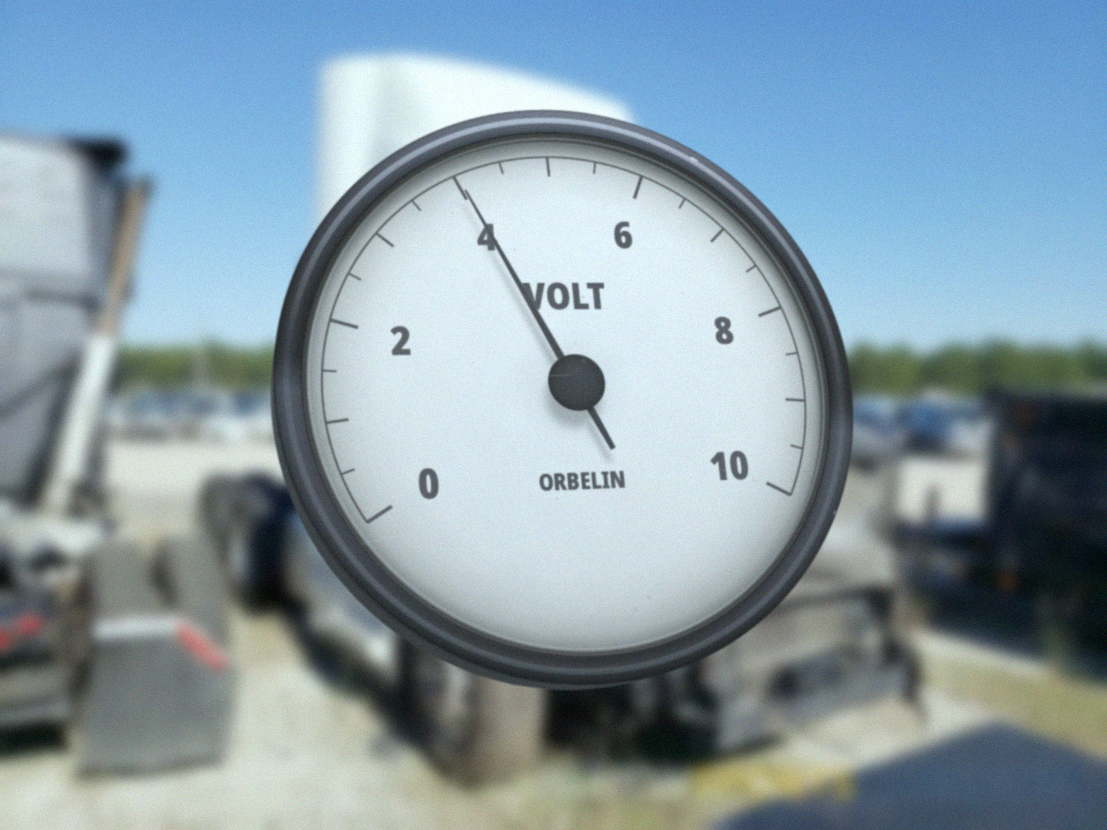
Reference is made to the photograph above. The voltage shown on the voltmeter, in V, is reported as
4 V
